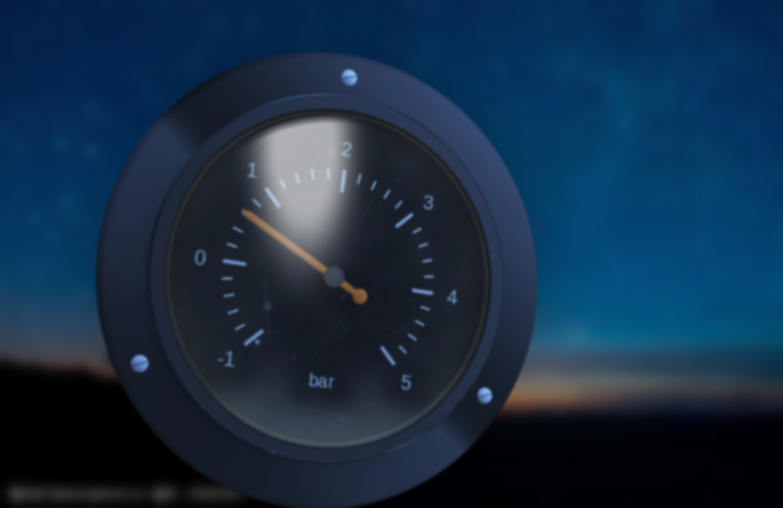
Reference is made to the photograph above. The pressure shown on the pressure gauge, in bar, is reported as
0.6 bar
